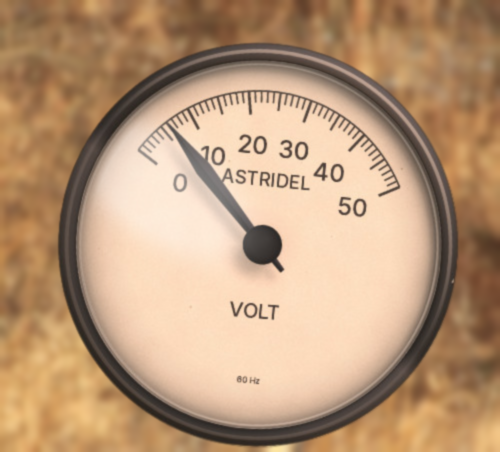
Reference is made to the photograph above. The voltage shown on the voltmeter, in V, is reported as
6 V
